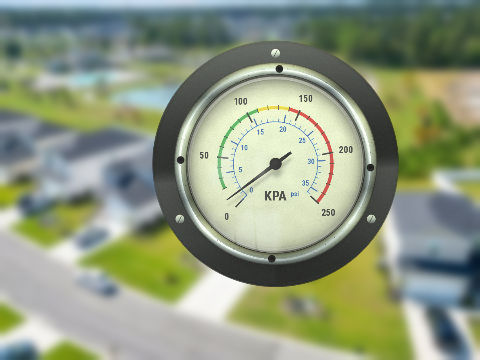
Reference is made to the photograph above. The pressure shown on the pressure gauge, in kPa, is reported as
10 kPa
